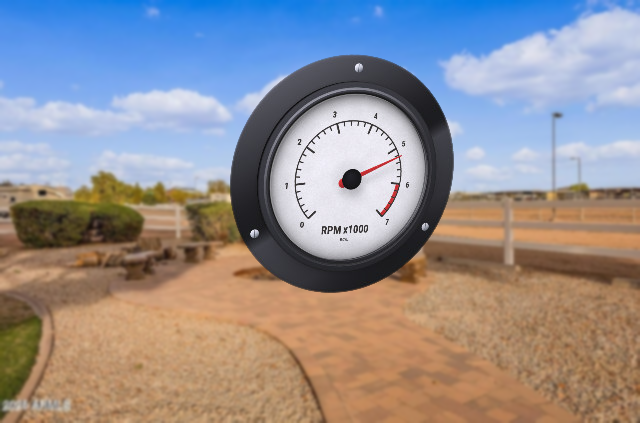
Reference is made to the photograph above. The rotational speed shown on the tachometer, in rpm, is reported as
5200 rpm
